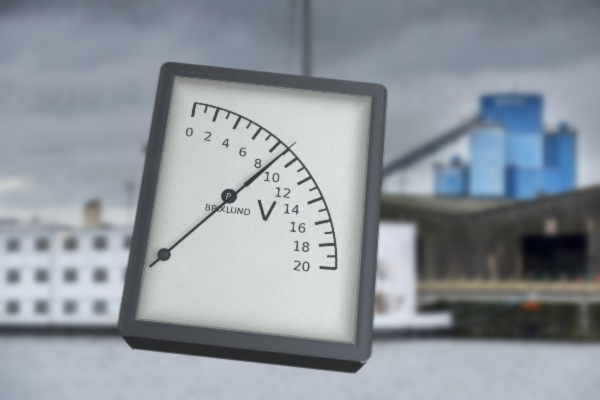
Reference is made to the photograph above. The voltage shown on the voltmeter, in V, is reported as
9 V
